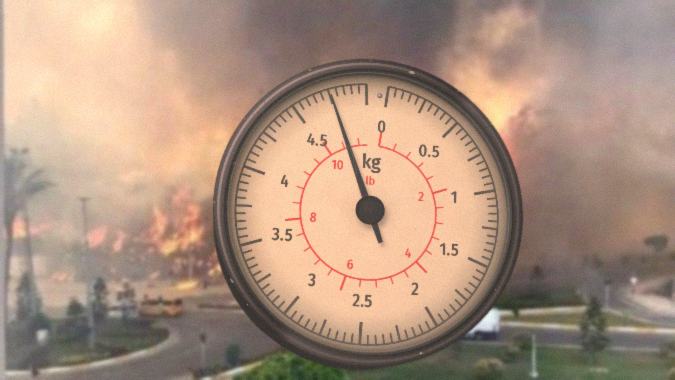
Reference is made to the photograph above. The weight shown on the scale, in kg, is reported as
4.75 kg
